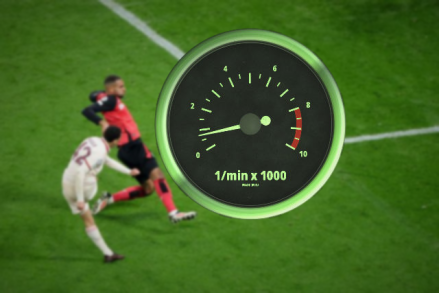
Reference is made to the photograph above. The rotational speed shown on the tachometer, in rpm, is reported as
750 rpm
